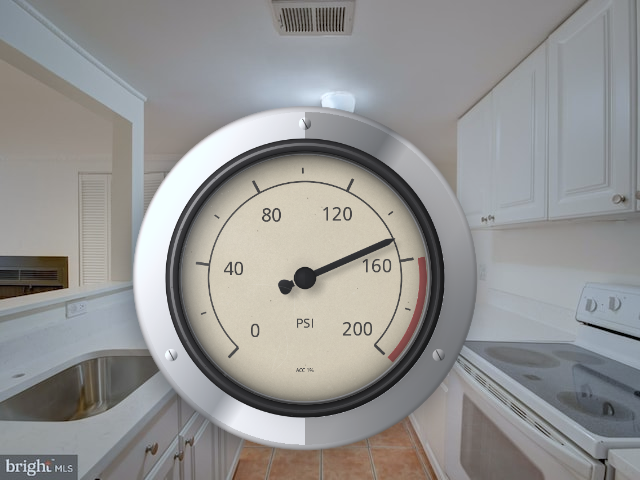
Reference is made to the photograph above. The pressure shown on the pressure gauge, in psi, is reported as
150 psi
